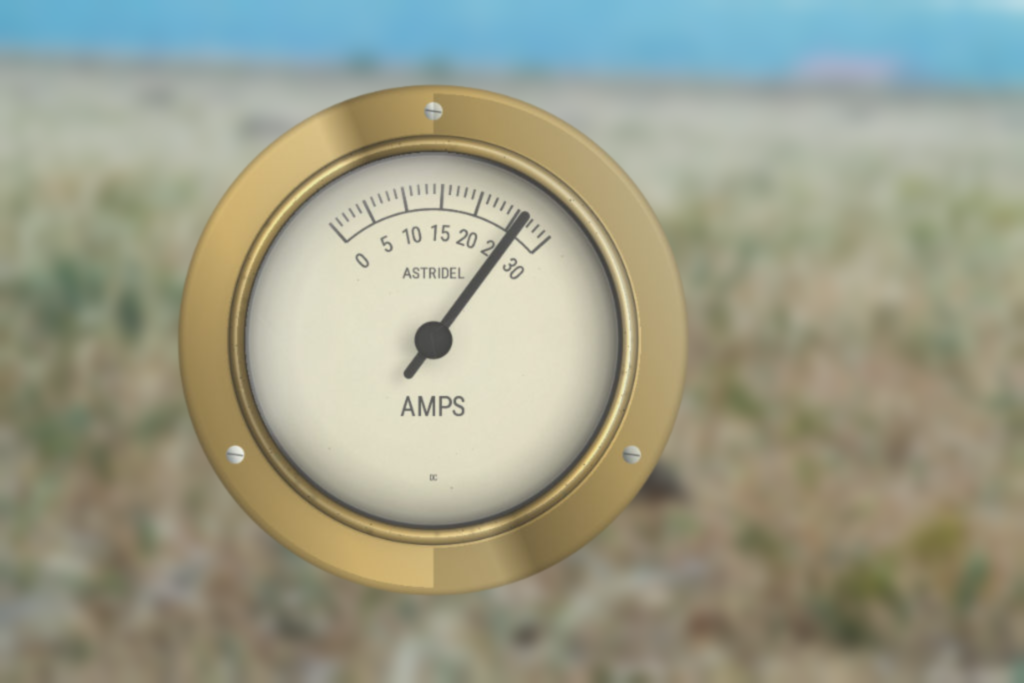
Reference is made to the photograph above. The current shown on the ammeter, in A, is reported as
26 A
